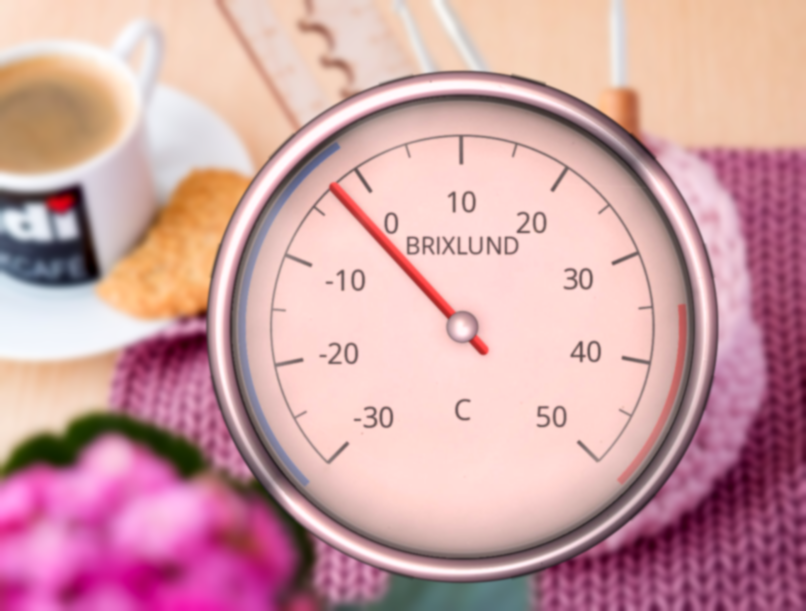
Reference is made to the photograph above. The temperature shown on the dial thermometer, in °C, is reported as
-2.5 °C
